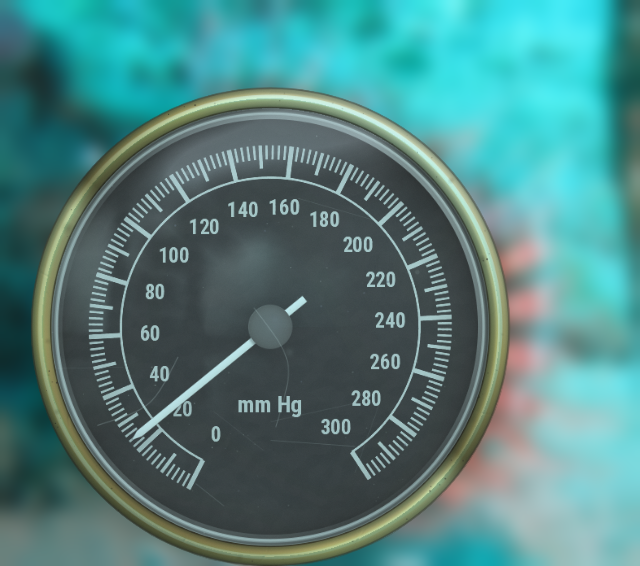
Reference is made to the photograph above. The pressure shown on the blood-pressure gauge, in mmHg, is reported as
24 mmHg
